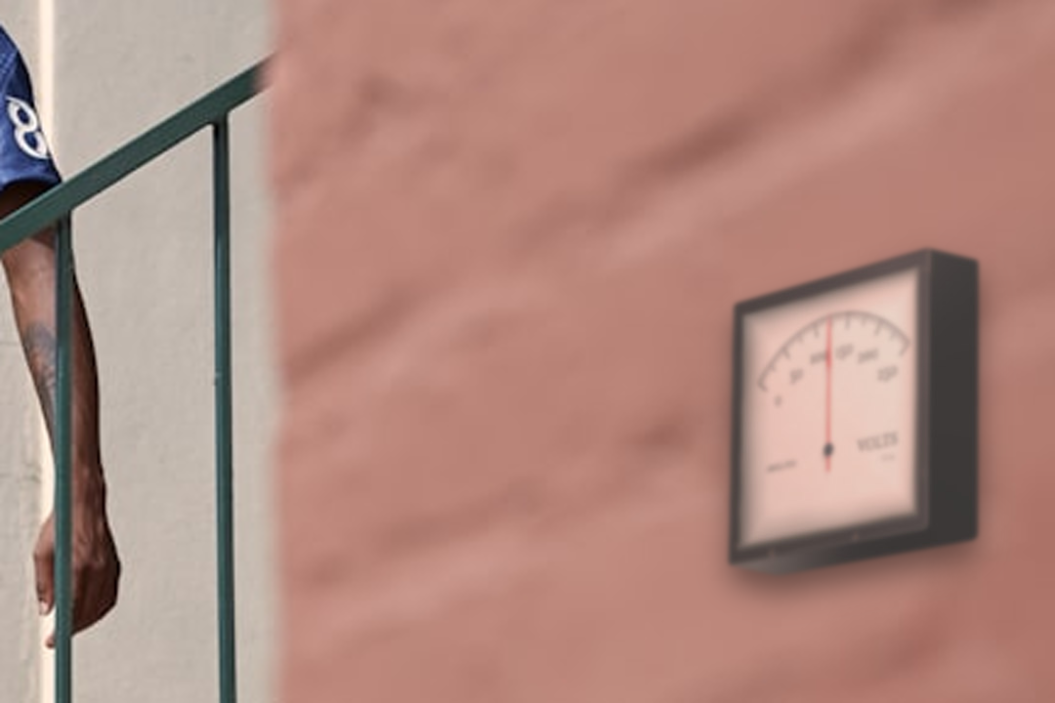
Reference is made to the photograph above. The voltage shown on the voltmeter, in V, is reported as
125 V
